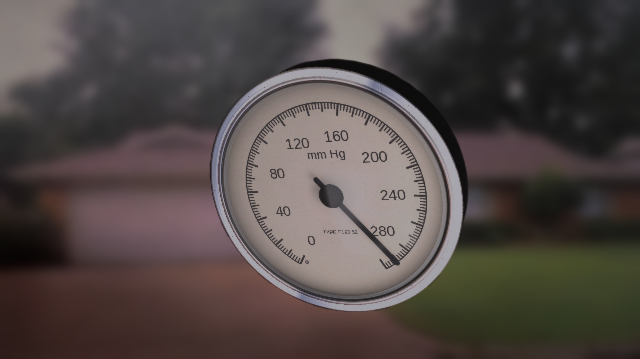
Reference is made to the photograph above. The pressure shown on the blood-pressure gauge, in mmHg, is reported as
290 mmHg
